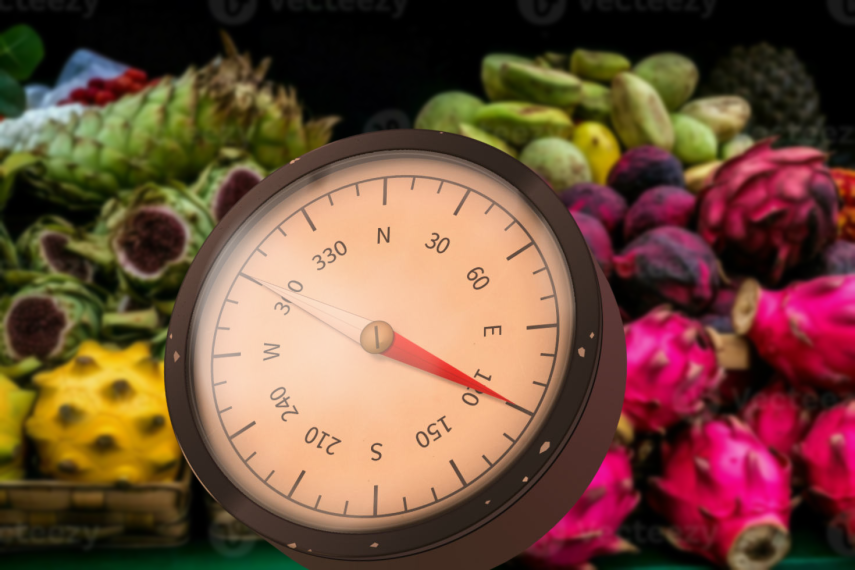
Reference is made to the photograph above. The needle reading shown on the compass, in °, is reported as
120 °
